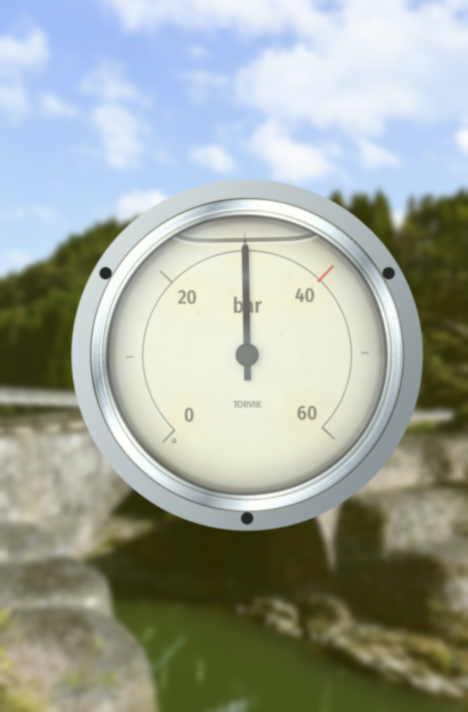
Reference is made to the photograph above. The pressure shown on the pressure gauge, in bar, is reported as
30 bar
